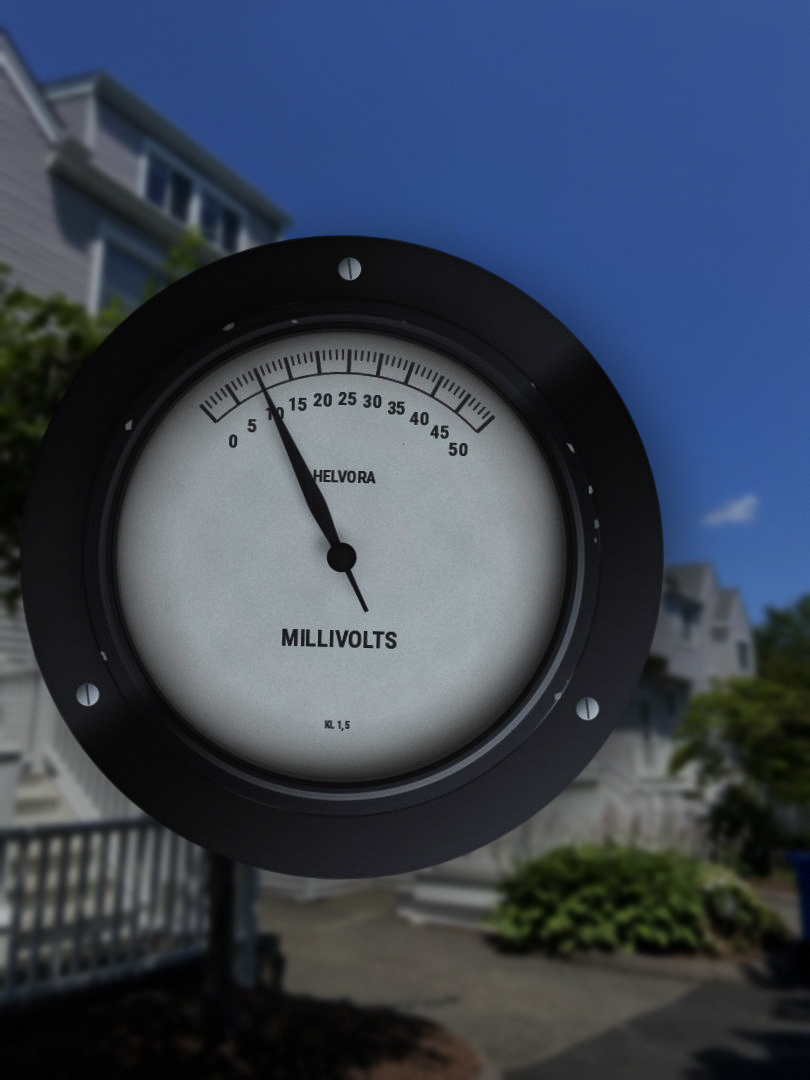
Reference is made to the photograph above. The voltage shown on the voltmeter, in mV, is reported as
10 mV
